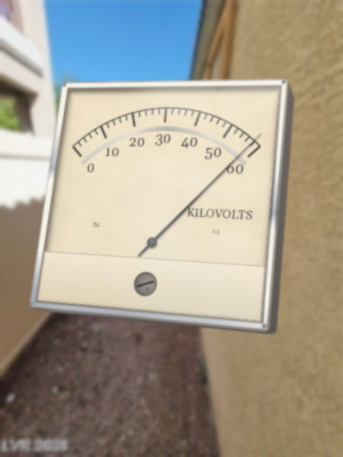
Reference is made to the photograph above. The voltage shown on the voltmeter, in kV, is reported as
58 kV
